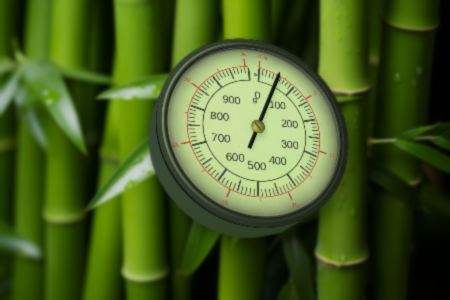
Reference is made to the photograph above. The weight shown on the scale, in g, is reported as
50 g
